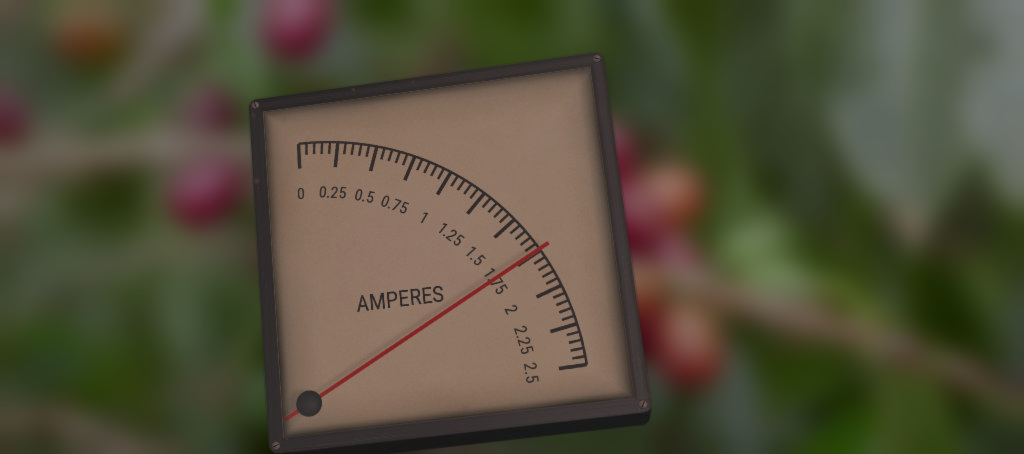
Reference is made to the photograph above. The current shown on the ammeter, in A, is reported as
1.75 A
